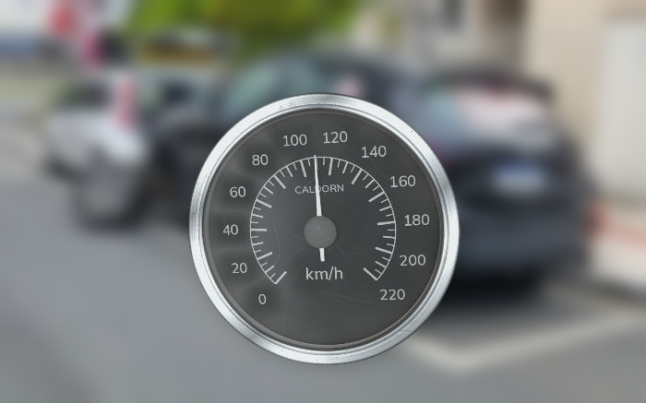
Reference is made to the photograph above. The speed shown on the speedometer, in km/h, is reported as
110 km/h
